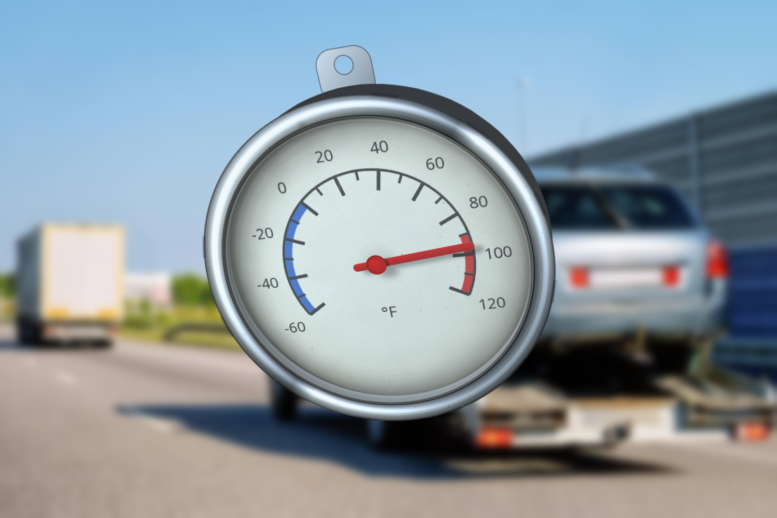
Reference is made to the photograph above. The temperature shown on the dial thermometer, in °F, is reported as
95 °F
